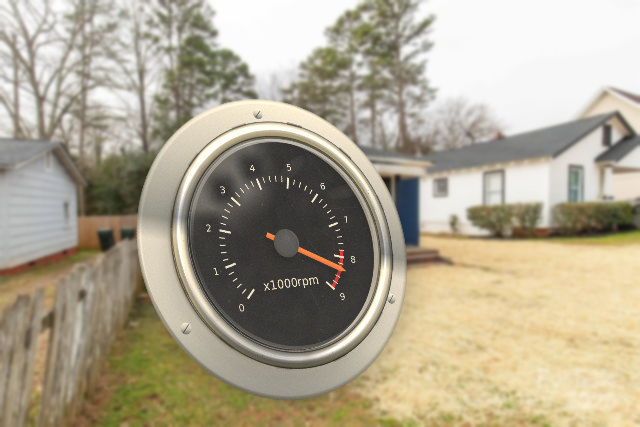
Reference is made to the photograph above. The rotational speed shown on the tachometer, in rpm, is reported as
8400 rpm
